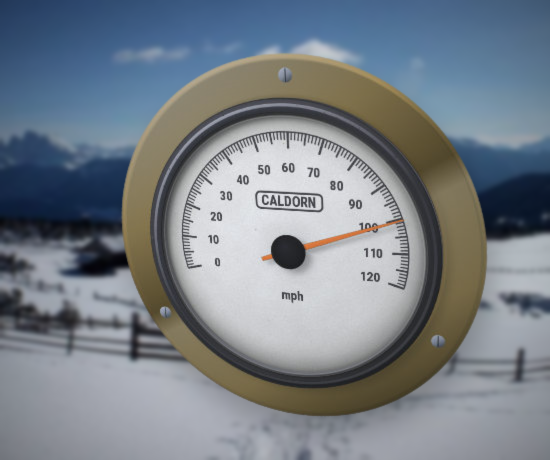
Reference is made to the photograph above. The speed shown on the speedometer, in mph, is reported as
100 mph
